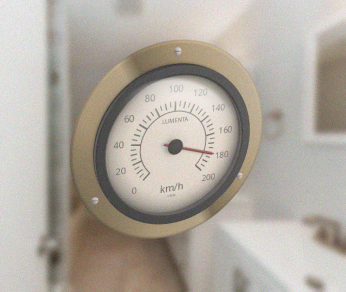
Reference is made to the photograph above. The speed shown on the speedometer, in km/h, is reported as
180 km/h
